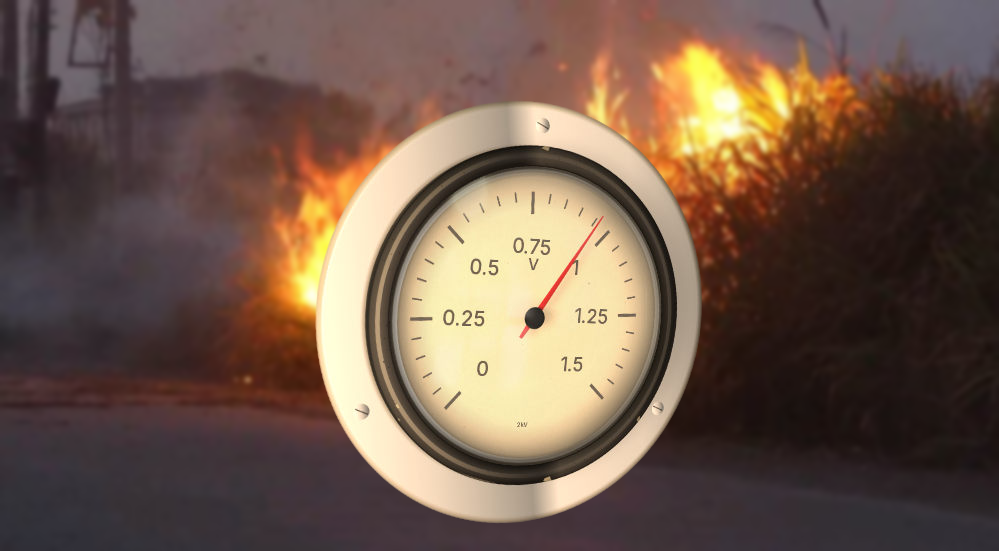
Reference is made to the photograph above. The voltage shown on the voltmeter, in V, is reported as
0.95 V
